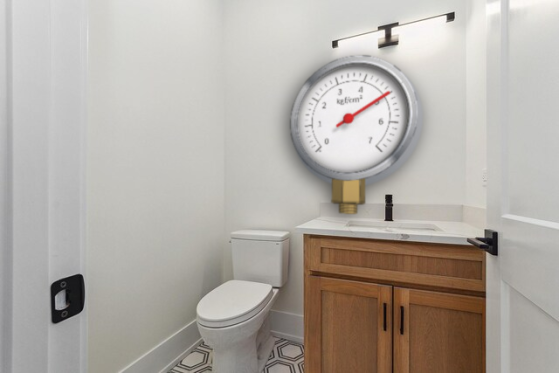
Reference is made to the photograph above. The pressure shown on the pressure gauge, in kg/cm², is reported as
5 kg/cm²
